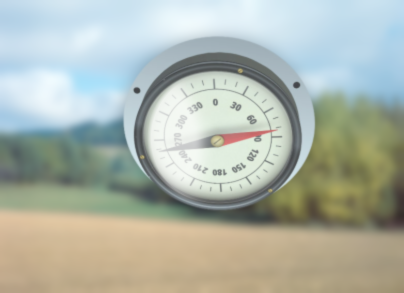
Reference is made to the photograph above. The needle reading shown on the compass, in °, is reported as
80 °
